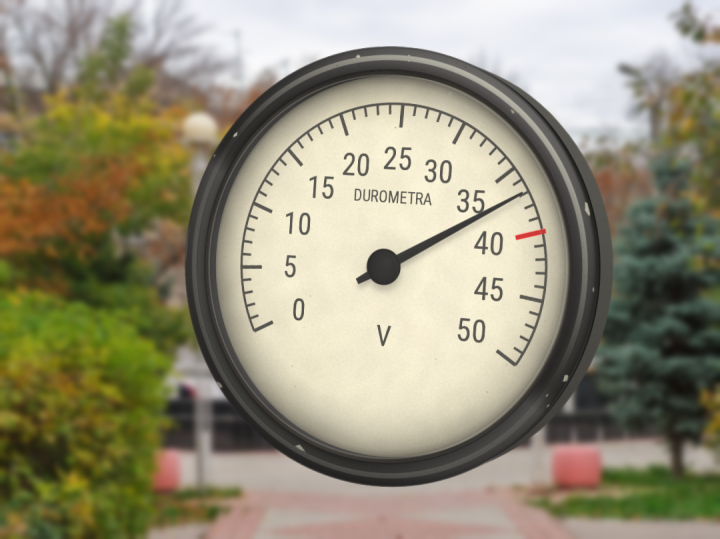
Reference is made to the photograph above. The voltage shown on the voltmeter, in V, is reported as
37 V
